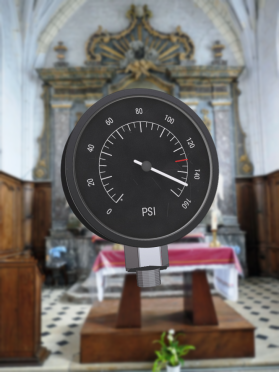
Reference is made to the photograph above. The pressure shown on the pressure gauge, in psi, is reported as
150 psi
